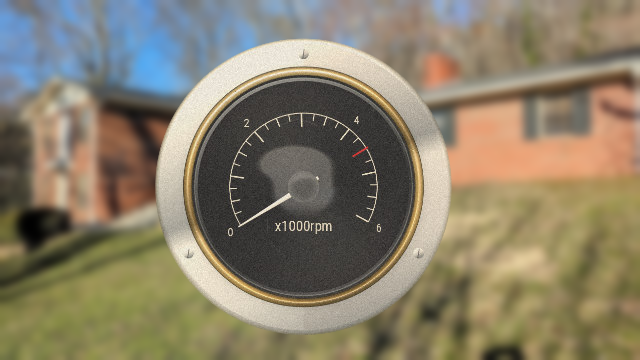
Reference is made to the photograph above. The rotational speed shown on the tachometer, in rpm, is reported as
0 rpm
